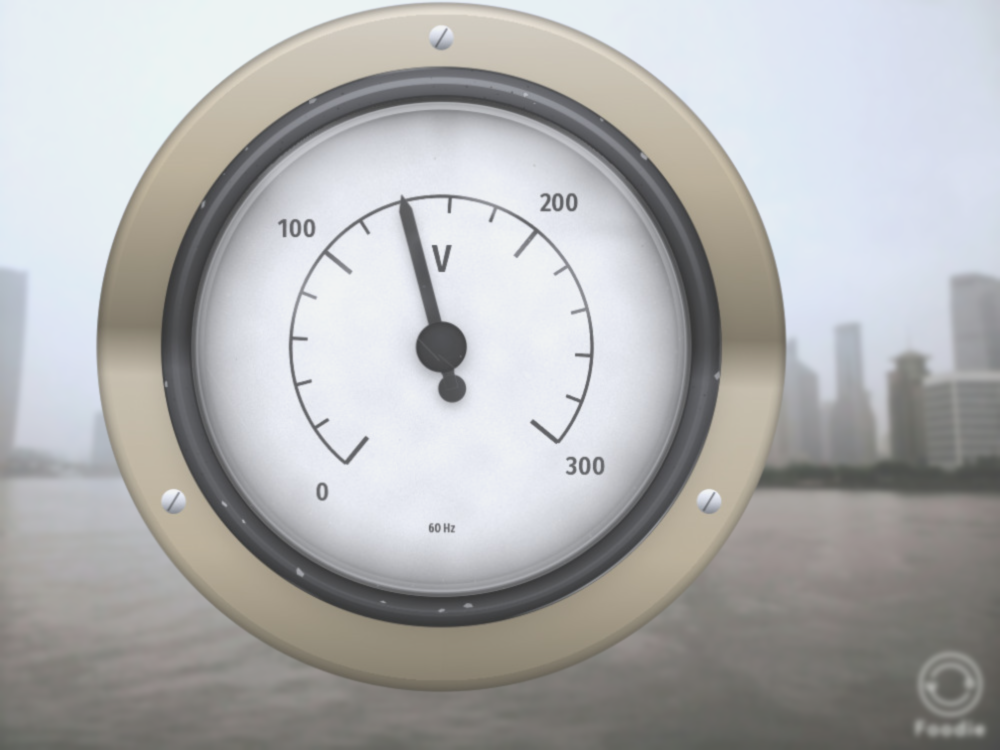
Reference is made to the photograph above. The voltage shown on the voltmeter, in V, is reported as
140 V
